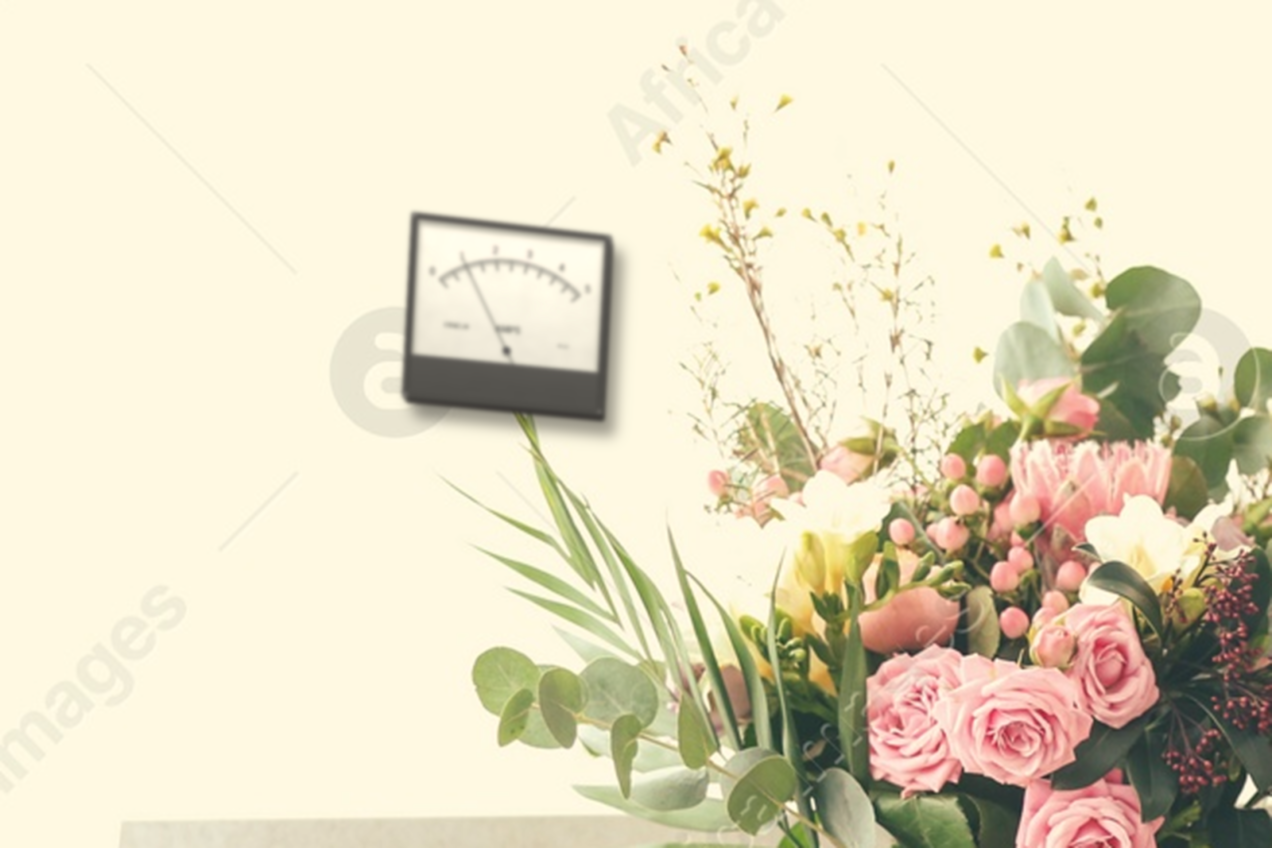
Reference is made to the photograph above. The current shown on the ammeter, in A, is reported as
1 A
